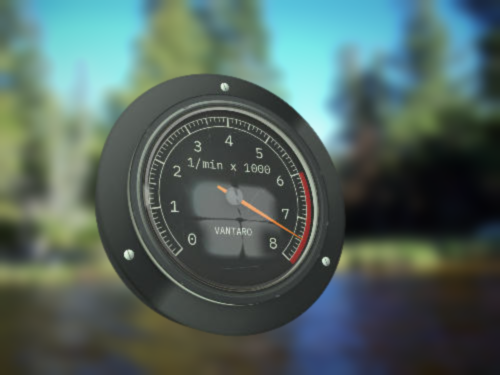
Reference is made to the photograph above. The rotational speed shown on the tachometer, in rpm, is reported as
7500 rpm
